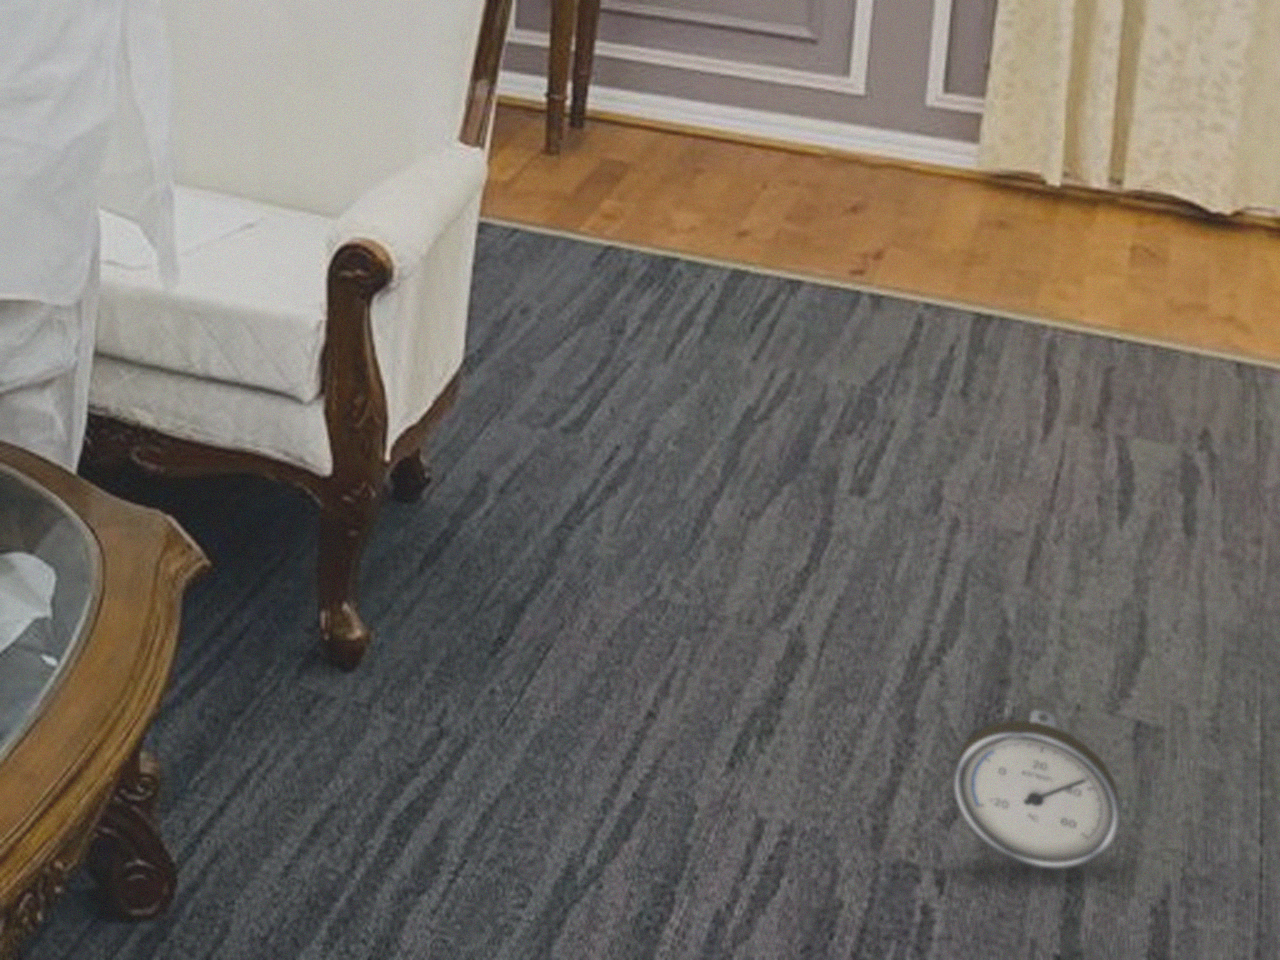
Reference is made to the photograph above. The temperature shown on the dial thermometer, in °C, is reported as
36 °C
